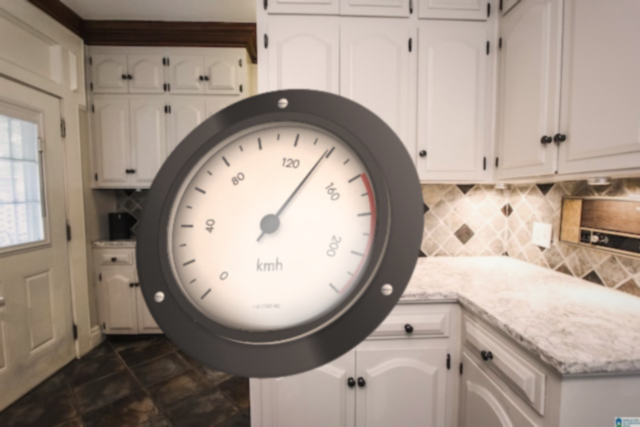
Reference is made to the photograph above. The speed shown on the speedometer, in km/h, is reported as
140 km/h
